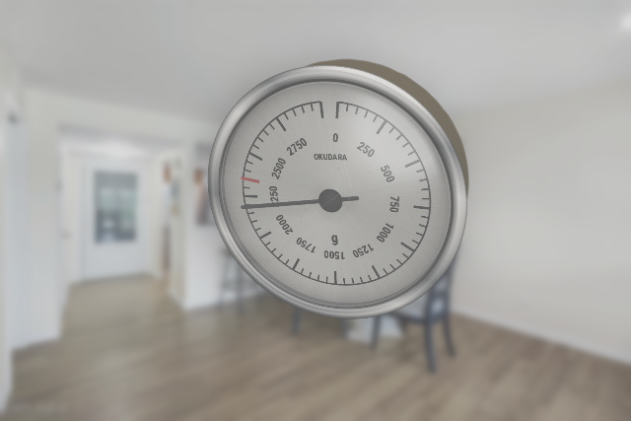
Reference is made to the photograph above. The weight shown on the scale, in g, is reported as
2200 g
